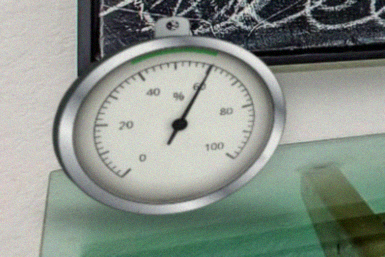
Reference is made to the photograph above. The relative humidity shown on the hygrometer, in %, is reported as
60 %
